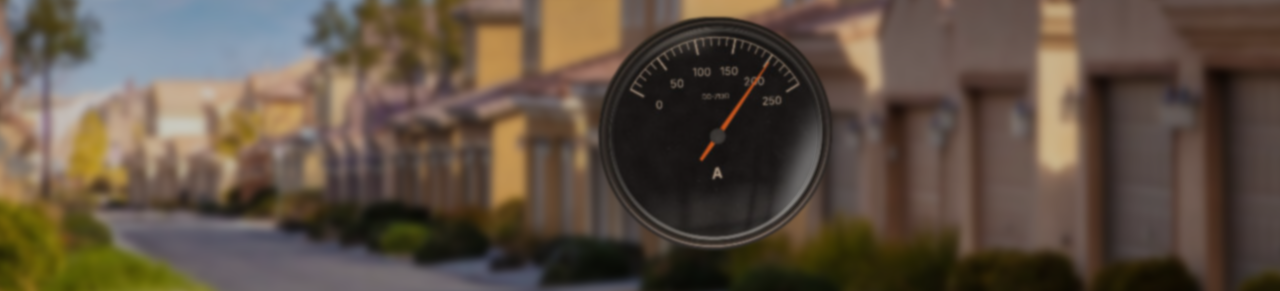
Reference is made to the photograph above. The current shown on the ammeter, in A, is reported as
200 A
